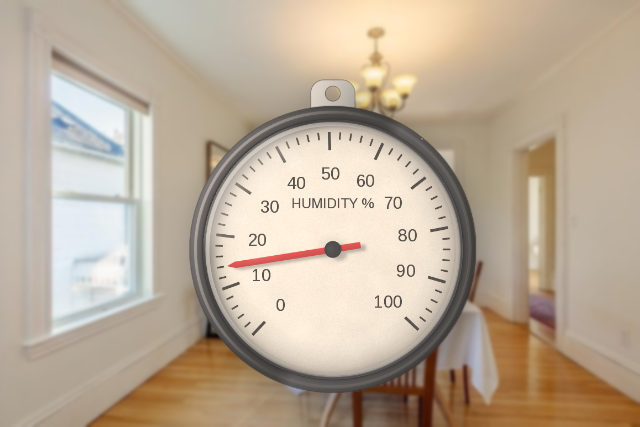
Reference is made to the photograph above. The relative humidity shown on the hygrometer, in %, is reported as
14 %
